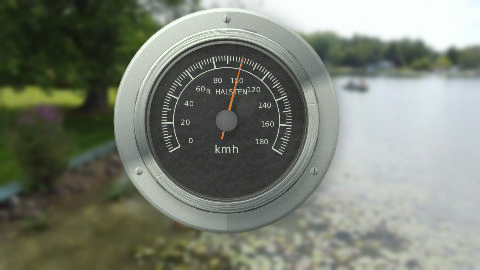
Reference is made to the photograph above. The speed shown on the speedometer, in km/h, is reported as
100 km/h
